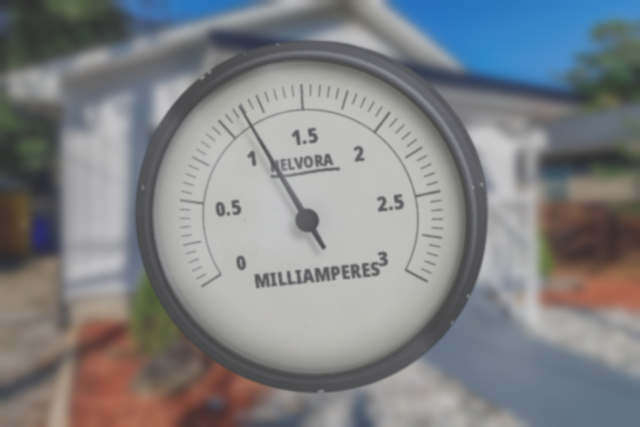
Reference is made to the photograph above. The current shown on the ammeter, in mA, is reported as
1.15 mA
